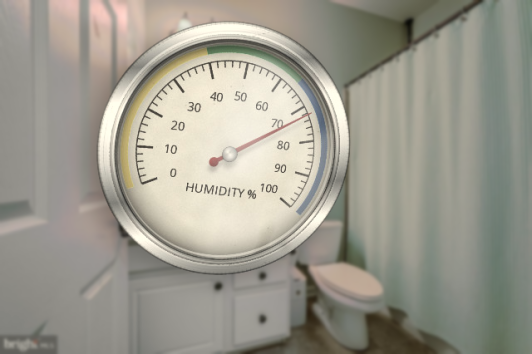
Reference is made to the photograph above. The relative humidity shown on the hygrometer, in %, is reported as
72 %
